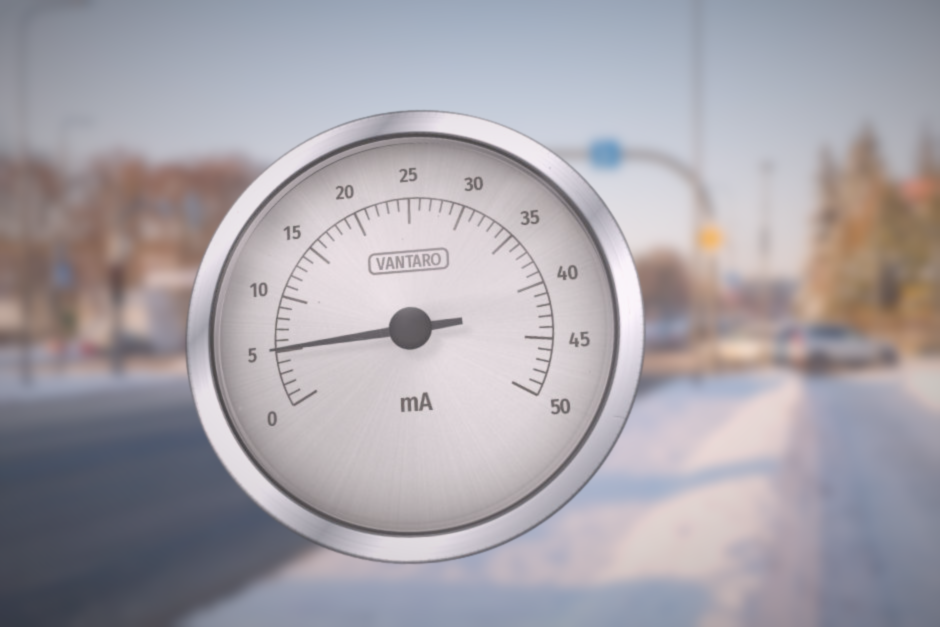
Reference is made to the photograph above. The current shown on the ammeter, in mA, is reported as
5 mA
